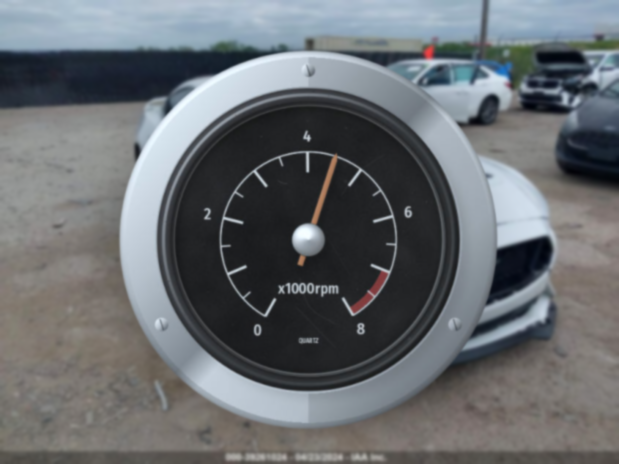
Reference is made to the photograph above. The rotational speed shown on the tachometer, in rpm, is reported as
4500 rpm
